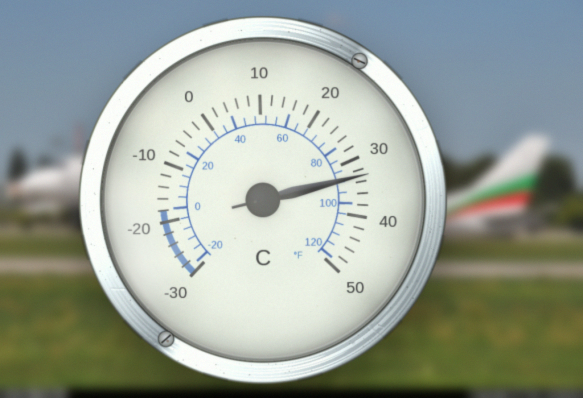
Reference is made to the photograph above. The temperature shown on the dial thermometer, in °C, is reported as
33 °C
